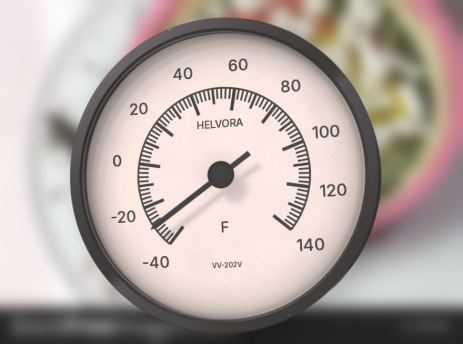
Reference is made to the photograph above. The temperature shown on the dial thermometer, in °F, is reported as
-30 °F
